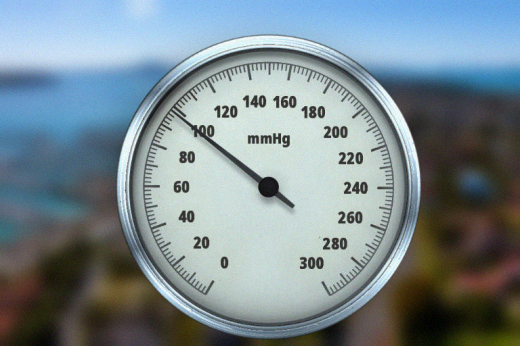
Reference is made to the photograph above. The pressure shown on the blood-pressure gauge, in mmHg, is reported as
98 mmHg
